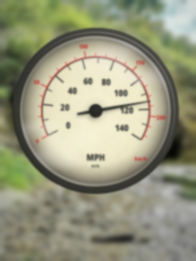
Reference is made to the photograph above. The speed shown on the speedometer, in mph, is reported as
115 mph
